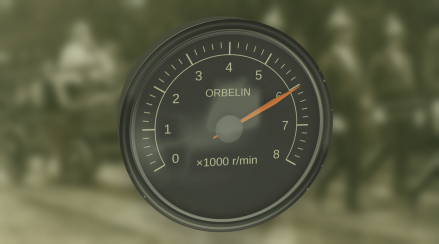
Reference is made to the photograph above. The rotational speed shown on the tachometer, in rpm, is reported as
6000 rpm
